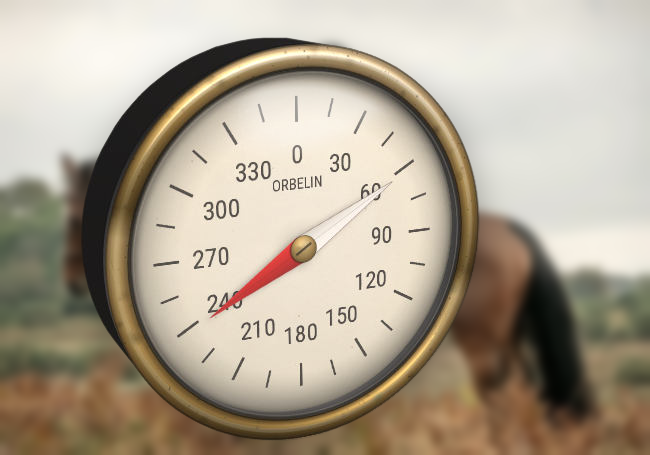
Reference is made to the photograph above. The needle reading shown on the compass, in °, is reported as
240 °
